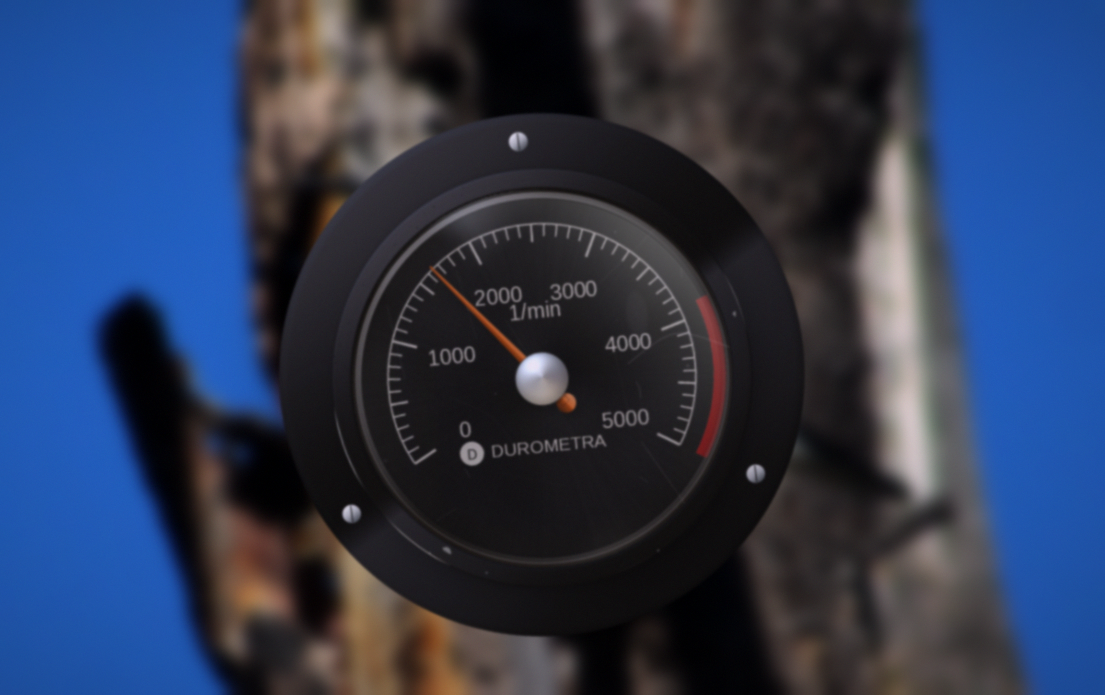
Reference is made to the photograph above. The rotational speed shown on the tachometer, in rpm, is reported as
1650 rpm
